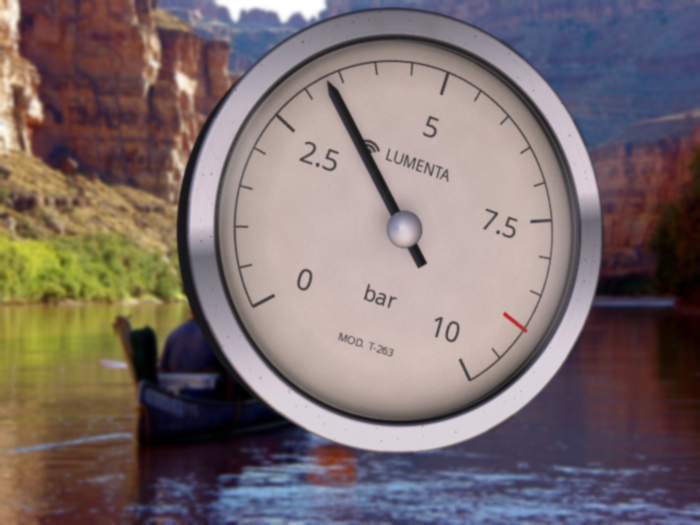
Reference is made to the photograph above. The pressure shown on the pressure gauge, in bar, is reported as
3.25 bar
